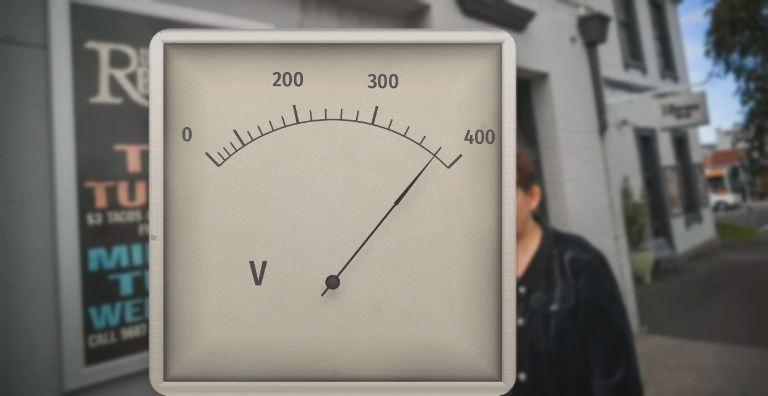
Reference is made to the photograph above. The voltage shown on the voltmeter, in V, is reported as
380 V
